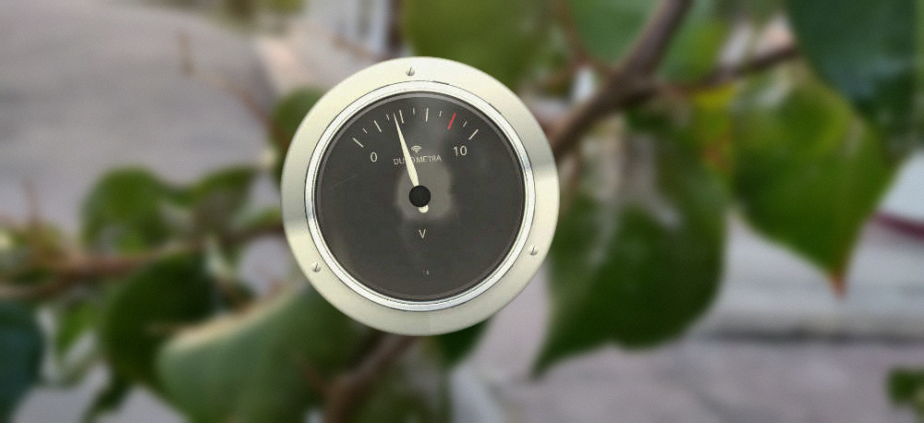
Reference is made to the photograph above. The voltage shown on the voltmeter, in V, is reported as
3.5 V
